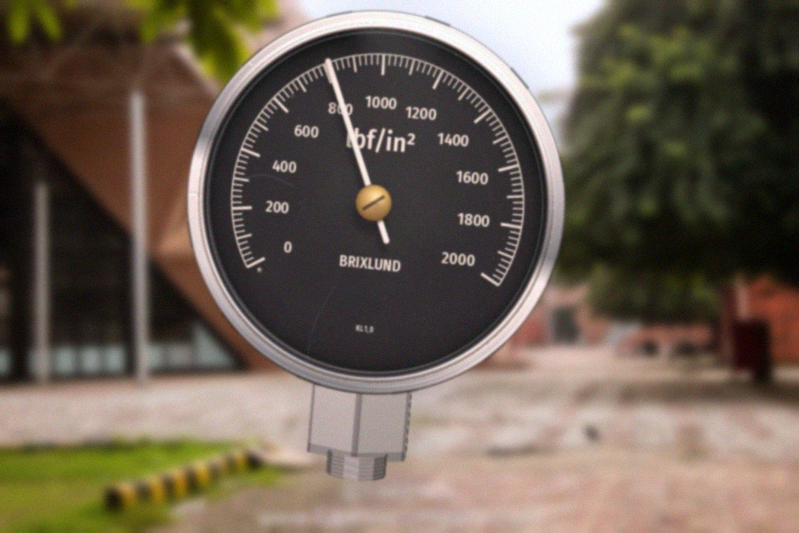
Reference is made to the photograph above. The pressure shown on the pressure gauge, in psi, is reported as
820 psi
